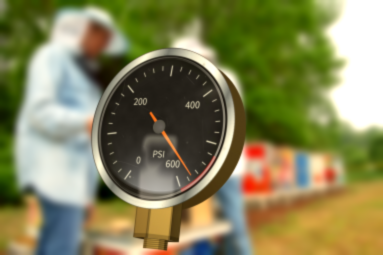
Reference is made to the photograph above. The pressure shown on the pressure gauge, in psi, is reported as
570 psi
